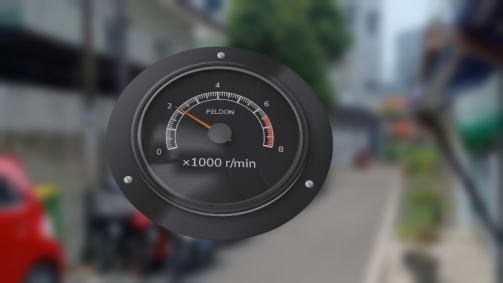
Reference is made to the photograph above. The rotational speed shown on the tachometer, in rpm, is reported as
2000 rpm
